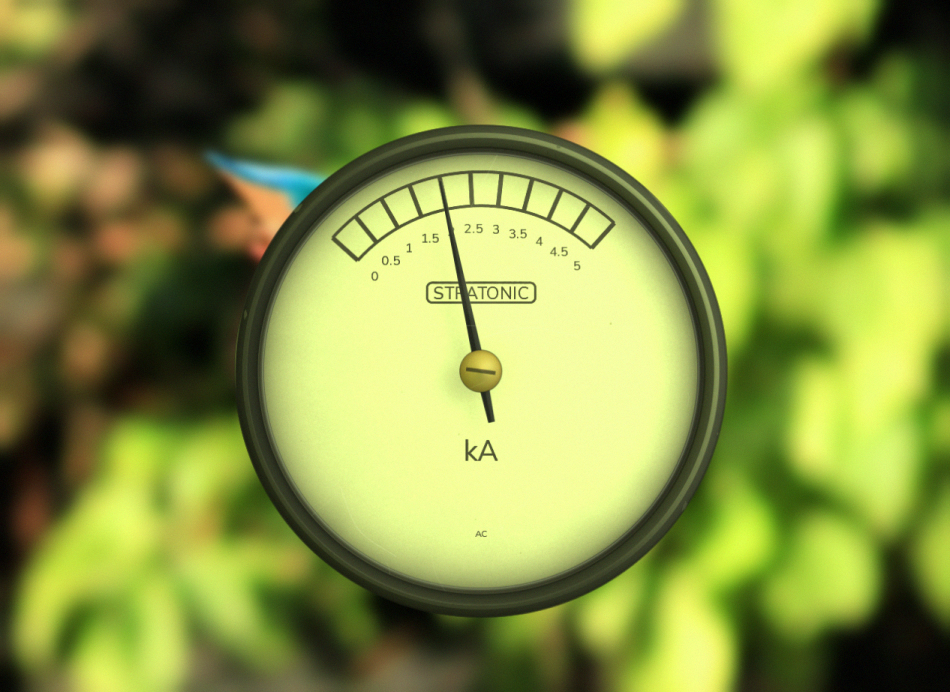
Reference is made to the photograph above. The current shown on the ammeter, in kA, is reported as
2 kA
